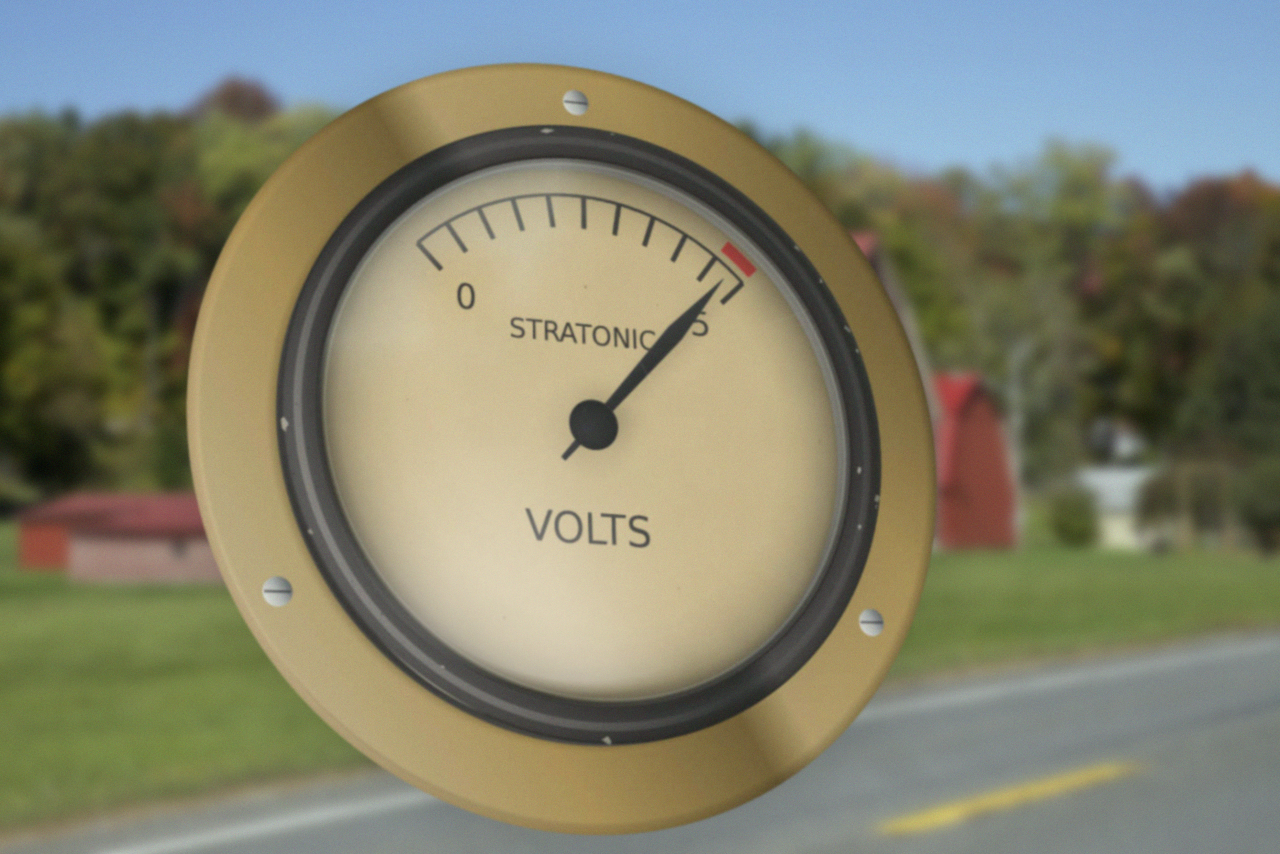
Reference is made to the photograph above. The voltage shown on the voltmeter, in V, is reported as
4.75 V
